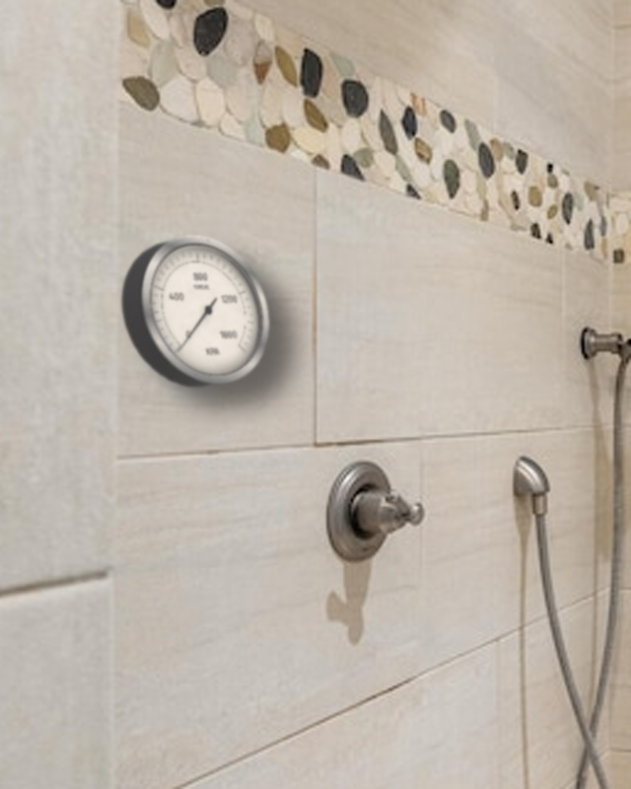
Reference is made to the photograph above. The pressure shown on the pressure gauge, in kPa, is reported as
0 kPa
